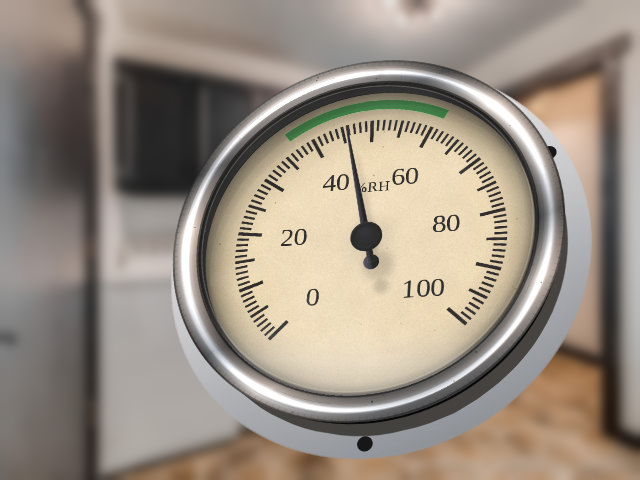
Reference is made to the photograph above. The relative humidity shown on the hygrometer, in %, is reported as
46 %
